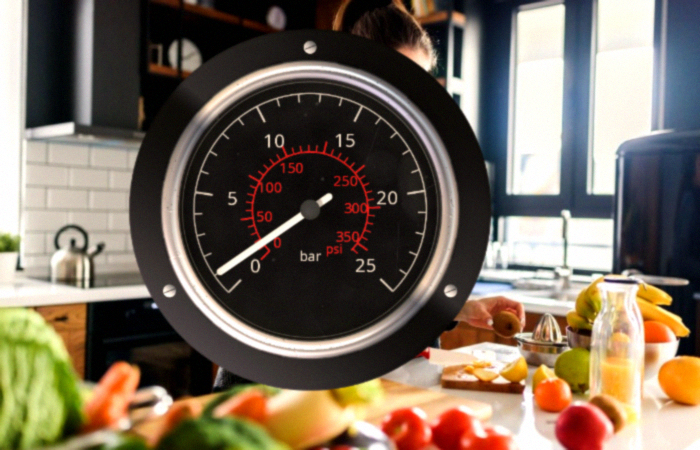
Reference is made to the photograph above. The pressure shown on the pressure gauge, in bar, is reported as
1 bar
